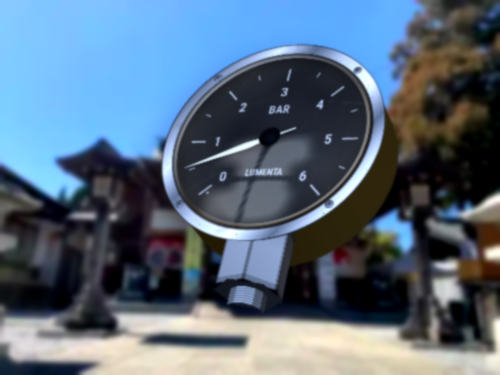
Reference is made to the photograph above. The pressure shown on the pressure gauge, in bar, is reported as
0.5 bar
